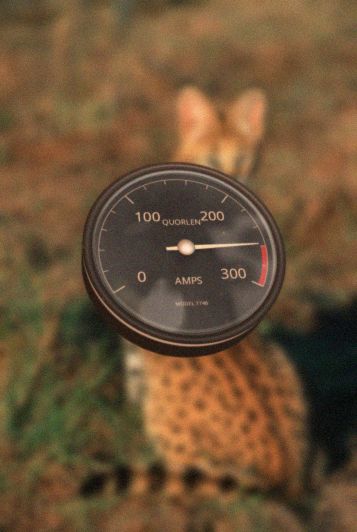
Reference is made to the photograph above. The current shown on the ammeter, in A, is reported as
260 A
